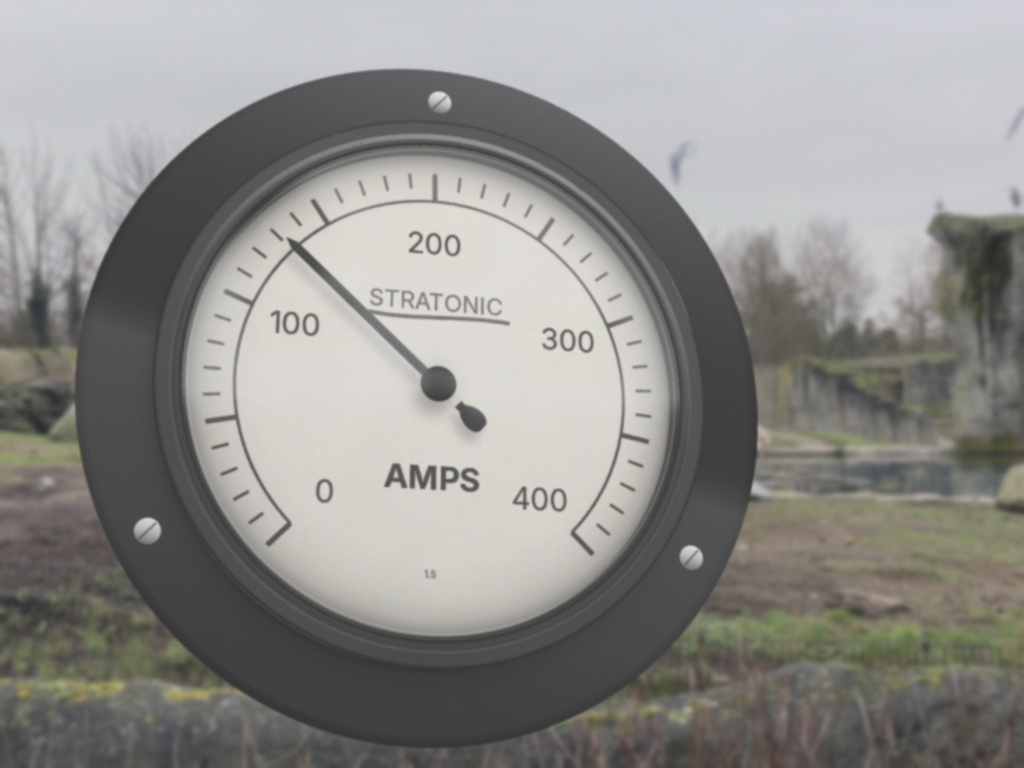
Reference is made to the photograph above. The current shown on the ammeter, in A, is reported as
130 A
